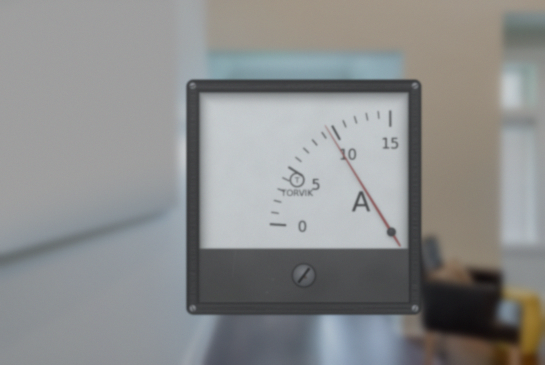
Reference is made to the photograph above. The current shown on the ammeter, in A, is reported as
9.5 A
